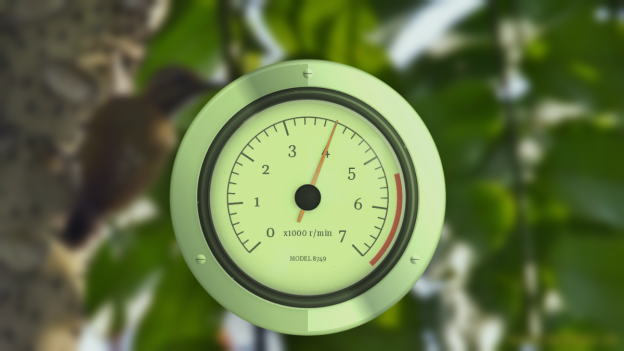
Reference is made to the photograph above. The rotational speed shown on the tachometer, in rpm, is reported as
4000 rpm
